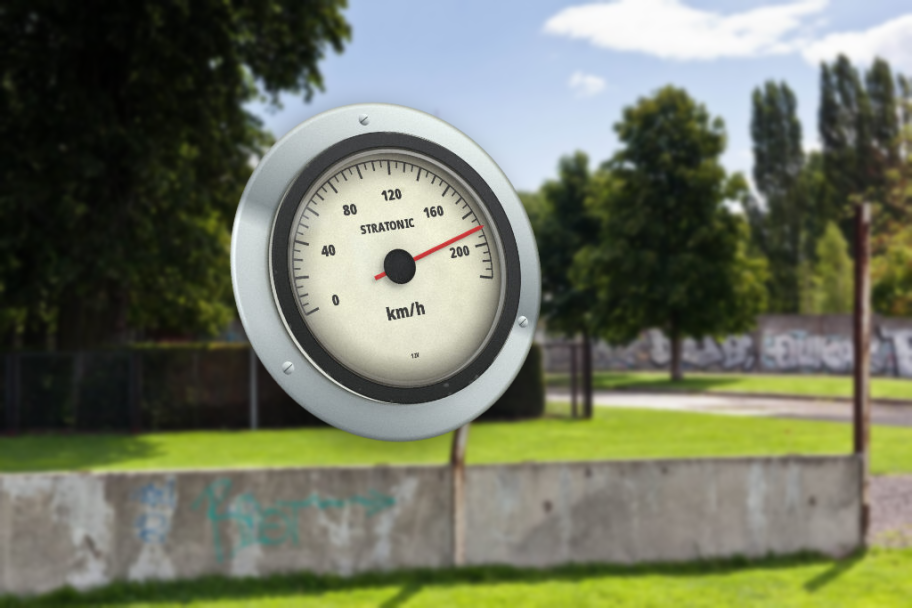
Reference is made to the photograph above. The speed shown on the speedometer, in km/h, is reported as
190 km/h
